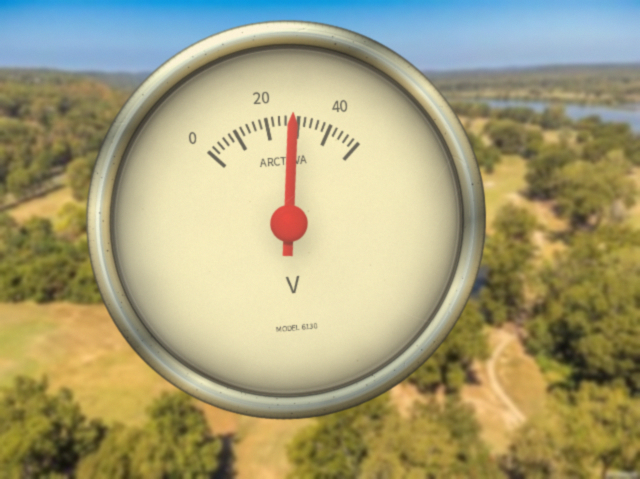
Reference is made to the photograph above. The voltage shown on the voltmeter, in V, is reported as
28 V
